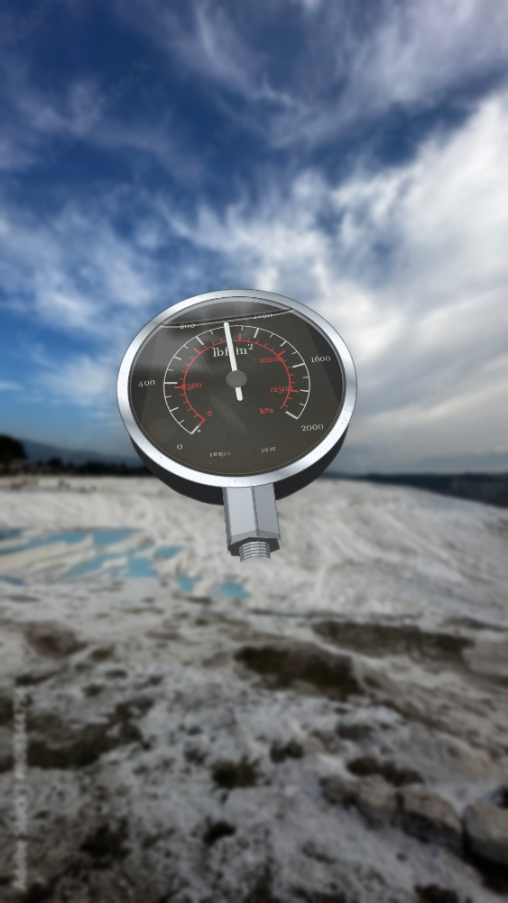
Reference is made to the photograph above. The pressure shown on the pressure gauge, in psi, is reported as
1000 psi
